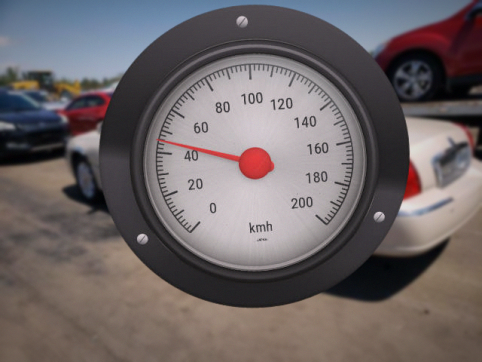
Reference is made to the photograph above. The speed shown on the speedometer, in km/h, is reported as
46 km/h
